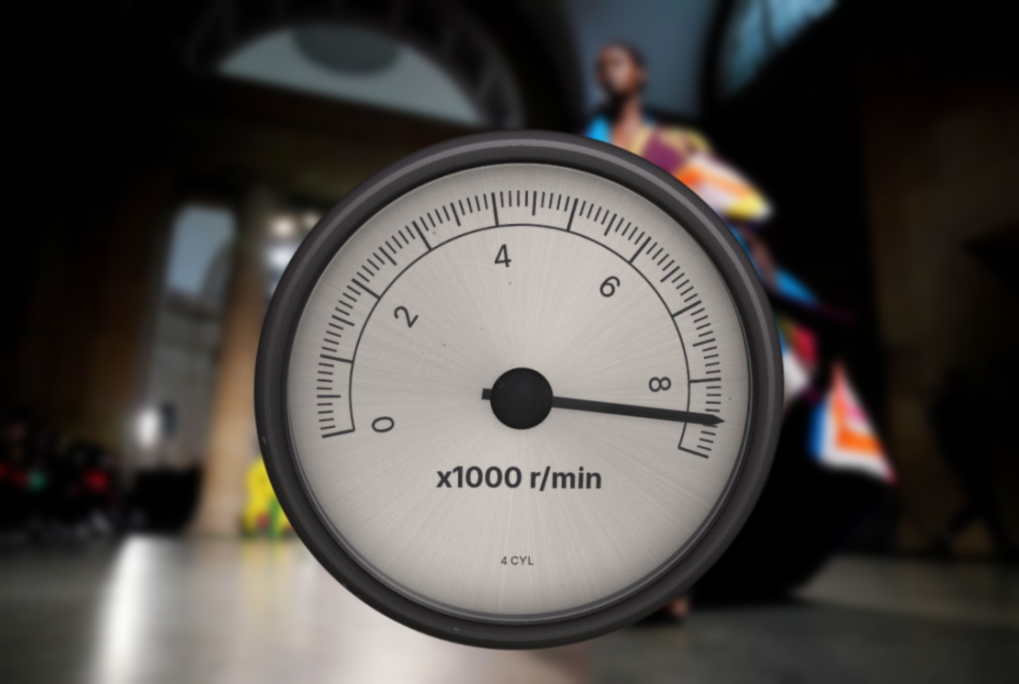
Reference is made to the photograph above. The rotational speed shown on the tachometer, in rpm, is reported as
8500 rpm
